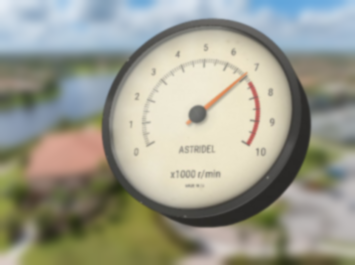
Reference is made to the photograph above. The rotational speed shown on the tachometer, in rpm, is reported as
7000 rpm
